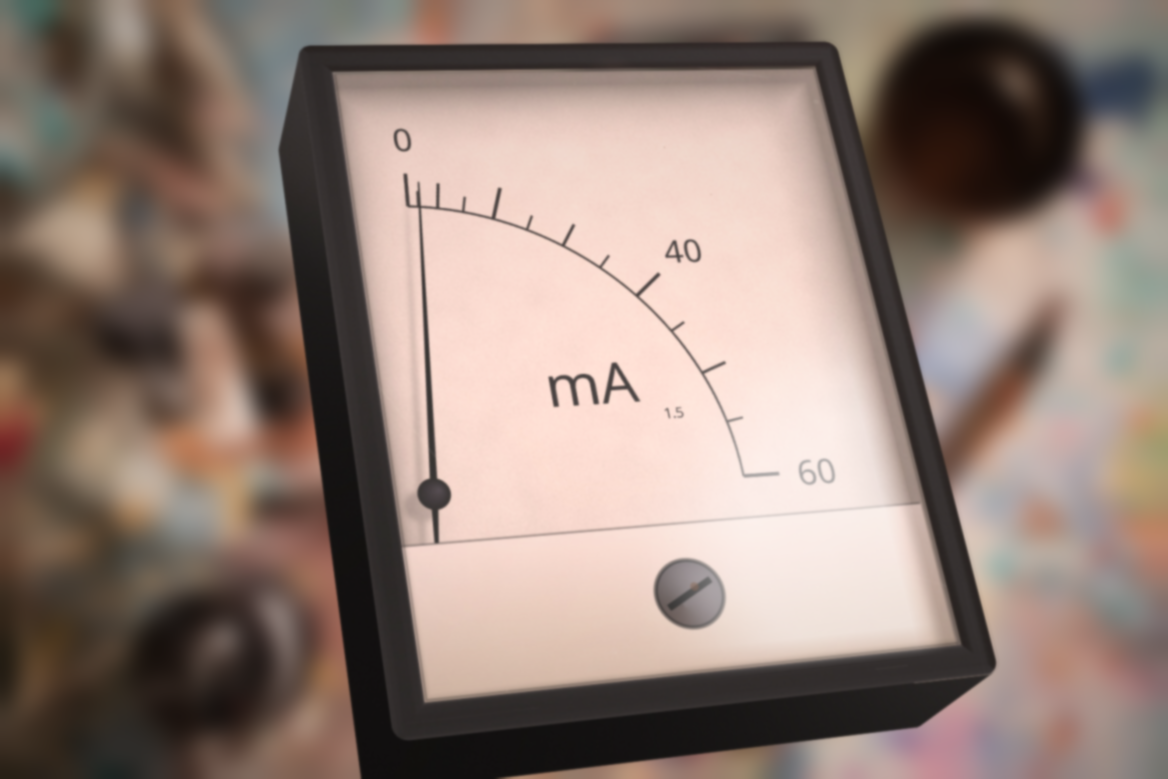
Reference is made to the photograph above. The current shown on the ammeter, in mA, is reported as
5 mA
